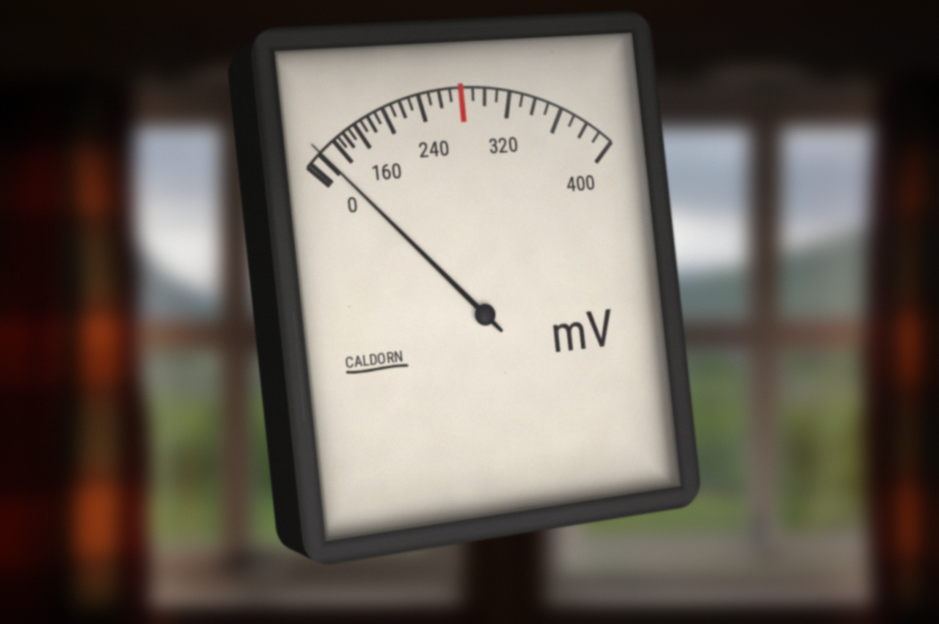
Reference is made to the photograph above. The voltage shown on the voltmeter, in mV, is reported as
80 mV
